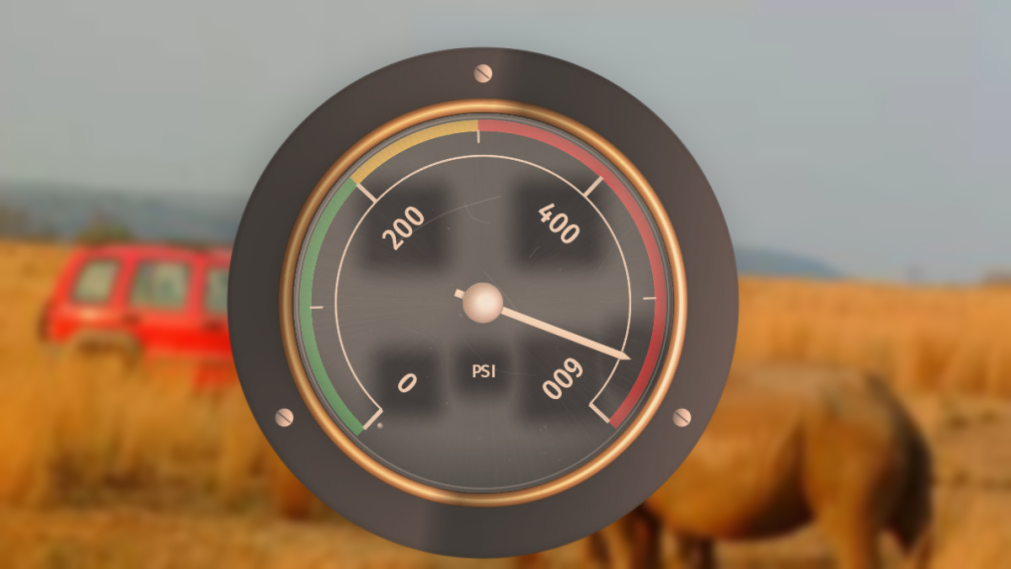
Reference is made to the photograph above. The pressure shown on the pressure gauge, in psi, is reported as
550 psi
